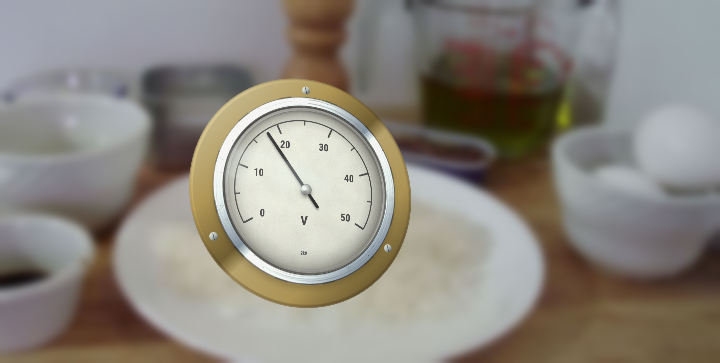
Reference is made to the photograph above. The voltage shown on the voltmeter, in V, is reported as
17.5 V
